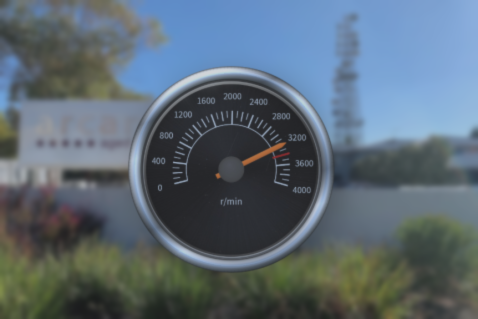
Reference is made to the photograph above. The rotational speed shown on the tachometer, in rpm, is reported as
3200 rpm
